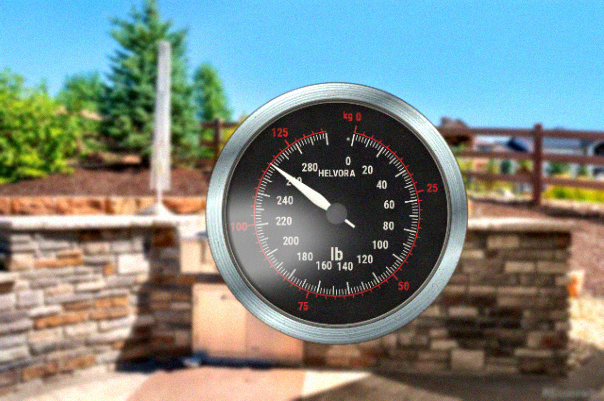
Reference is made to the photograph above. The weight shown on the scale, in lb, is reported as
260 lb
